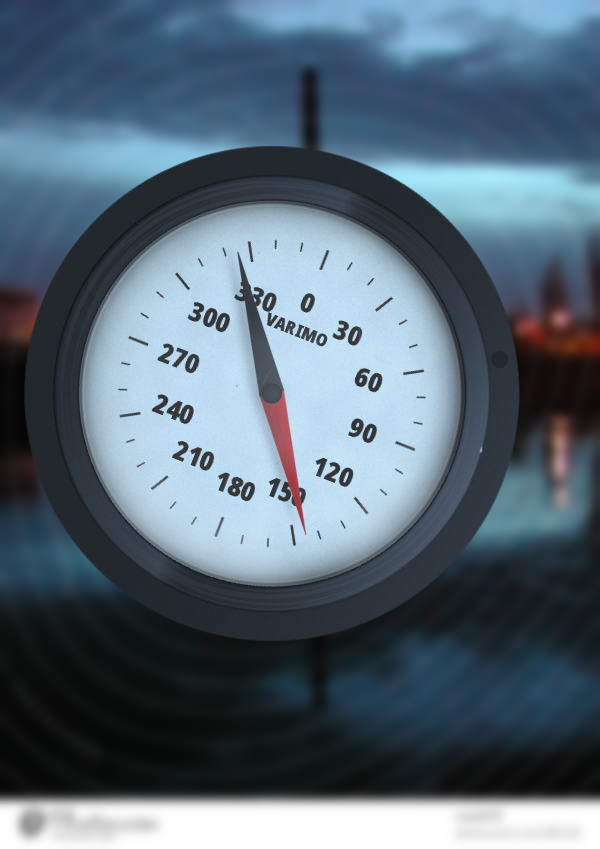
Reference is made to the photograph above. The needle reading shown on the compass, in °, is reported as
145 °
